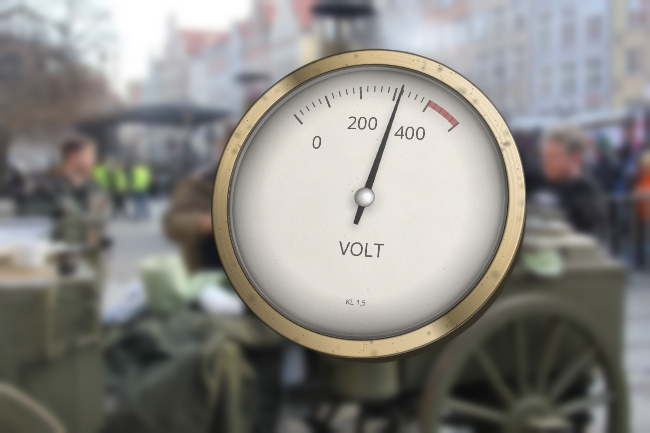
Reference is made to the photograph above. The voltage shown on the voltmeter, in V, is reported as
320 V
